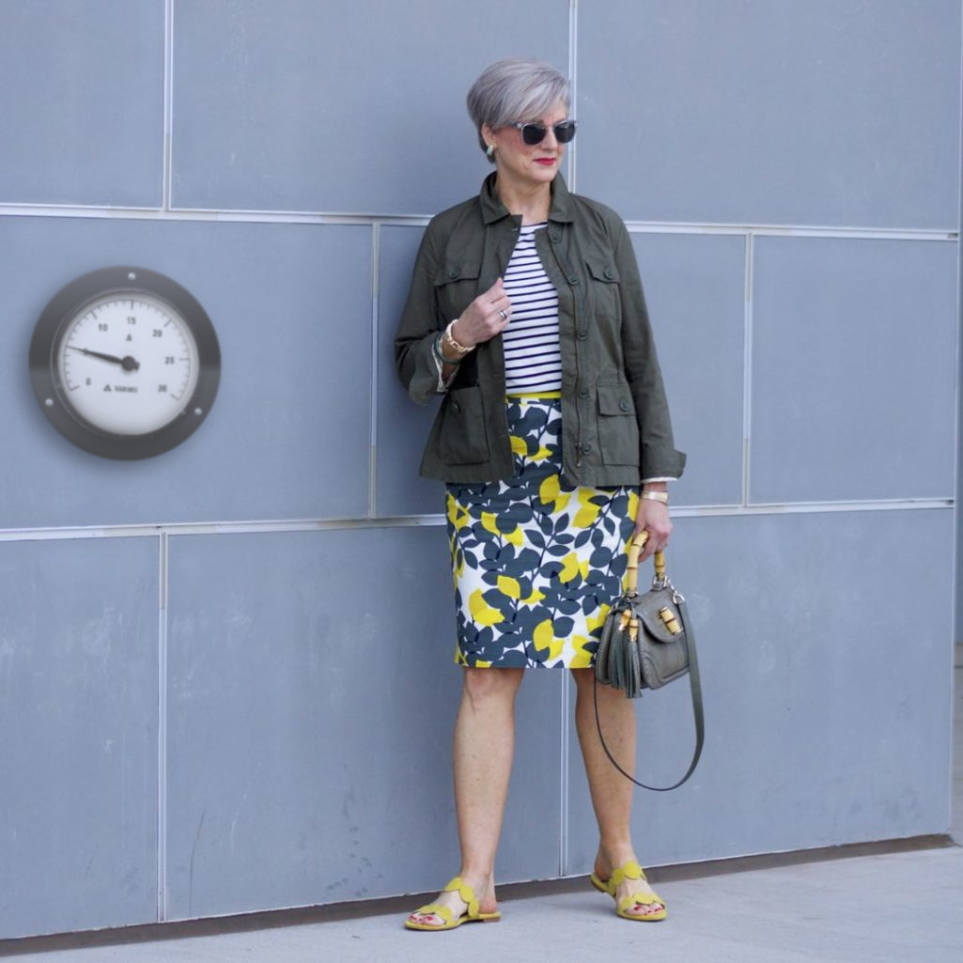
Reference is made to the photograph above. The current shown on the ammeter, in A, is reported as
5 A
